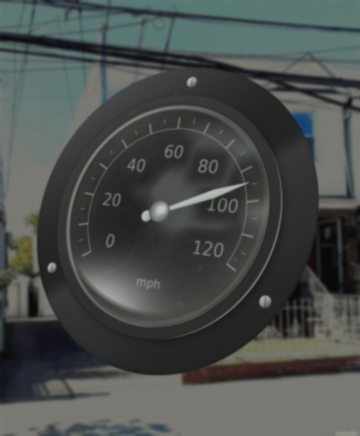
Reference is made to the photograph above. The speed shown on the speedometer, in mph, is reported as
95 mph
